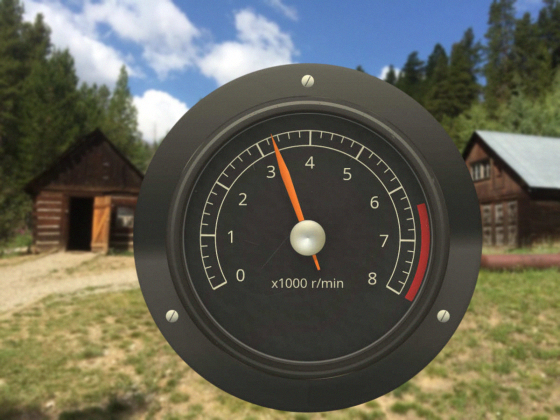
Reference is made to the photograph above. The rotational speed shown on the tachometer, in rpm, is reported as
3300 rpm
